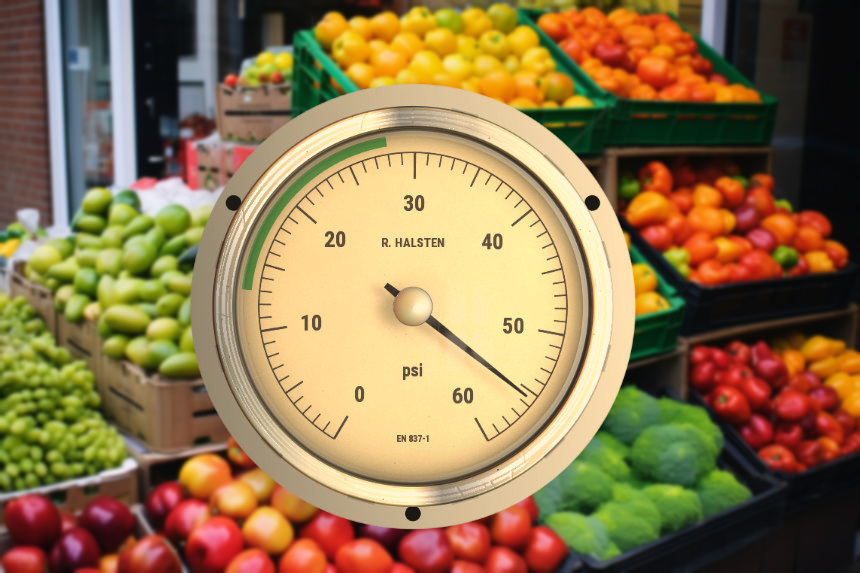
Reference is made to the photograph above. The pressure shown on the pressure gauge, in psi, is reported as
55.5 psi
